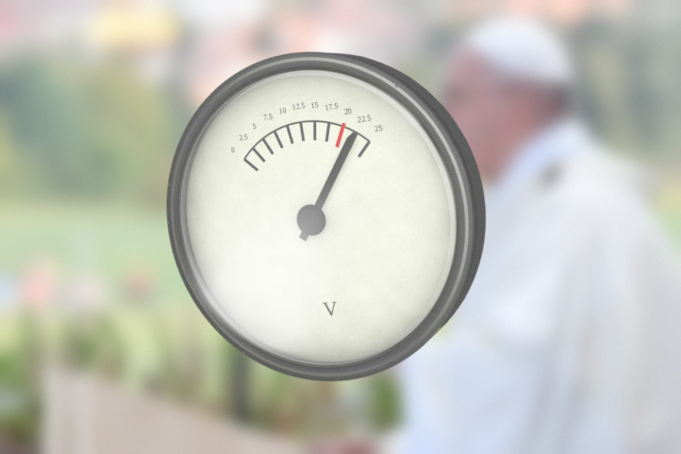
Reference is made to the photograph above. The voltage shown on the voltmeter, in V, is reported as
22.5 V
